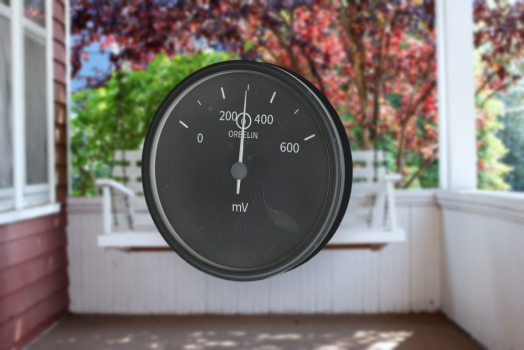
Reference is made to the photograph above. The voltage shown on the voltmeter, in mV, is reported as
300 mV
